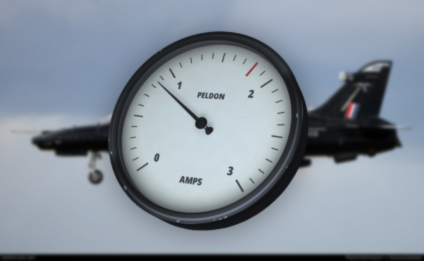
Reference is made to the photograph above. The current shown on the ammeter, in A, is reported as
0.85 A
